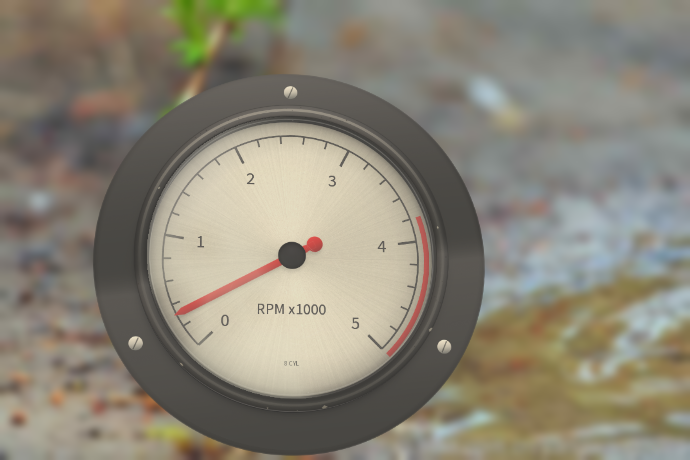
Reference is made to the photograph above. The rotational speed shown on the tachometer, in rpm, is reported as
300 rpm
